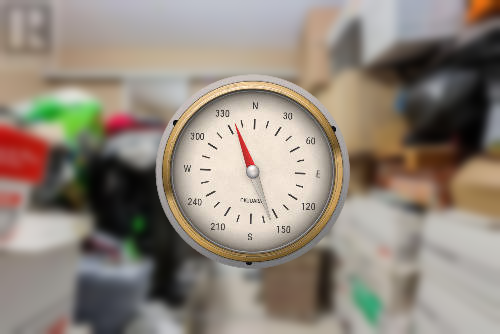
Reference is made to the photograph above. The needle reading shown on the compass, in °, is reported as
337.5 °
